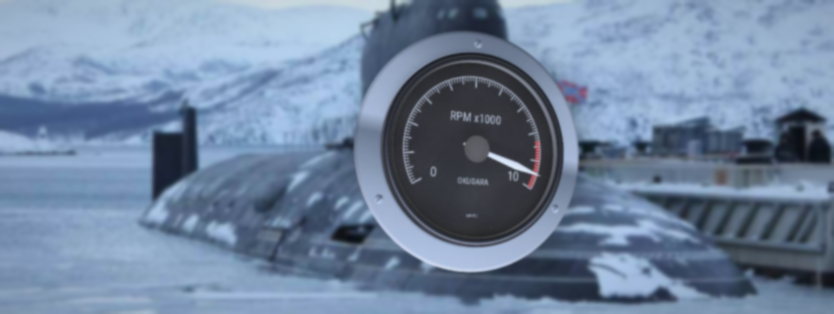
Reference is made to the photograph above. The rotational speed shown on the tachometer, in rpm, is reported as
9500 rpm
